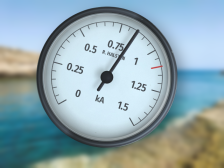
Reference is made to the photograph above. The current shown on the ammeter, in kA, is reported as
0.85 kA
